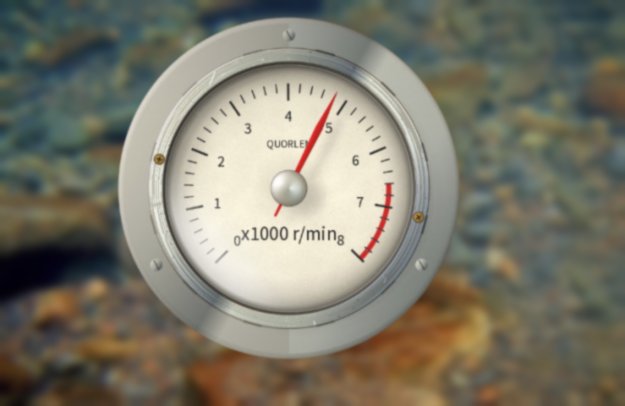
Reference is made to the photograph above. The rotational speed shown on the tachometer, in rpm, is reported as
4800 rpm
